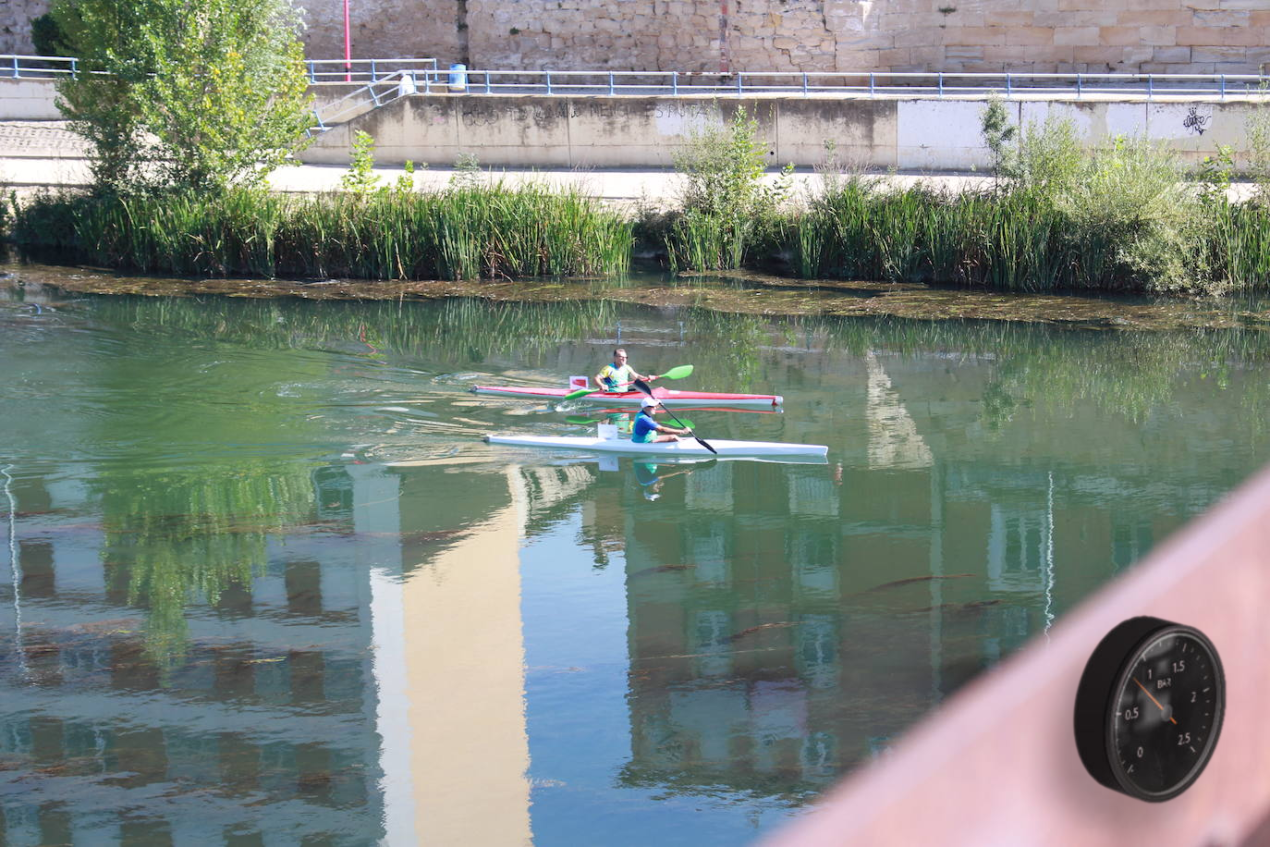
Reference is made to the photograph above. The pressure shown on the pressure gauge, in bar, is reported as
0.8 bar
